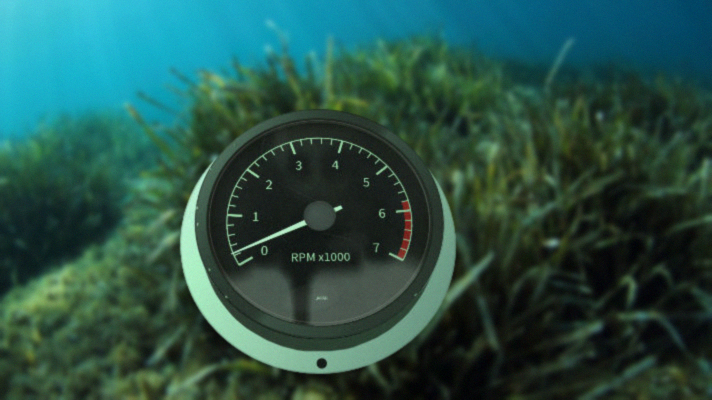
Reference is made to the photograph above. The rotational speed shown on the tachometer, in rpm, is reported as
200 rpm
